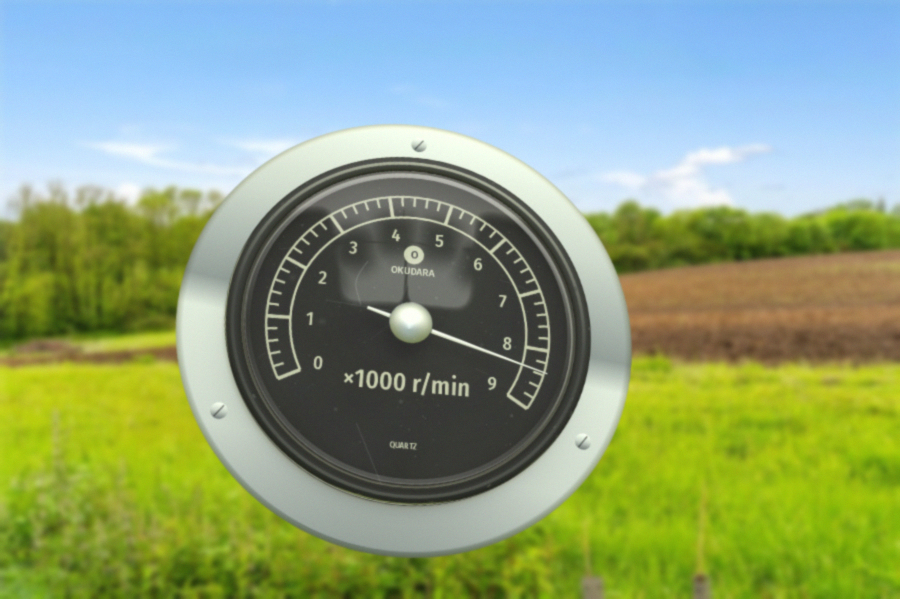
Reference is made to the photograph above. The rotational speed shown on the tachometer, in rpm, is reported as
8400 rpm
